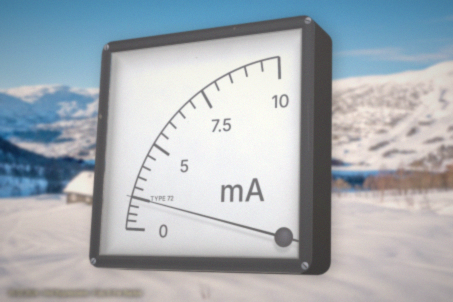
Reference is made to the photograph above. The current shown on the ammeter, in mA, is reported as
2.5 mA
